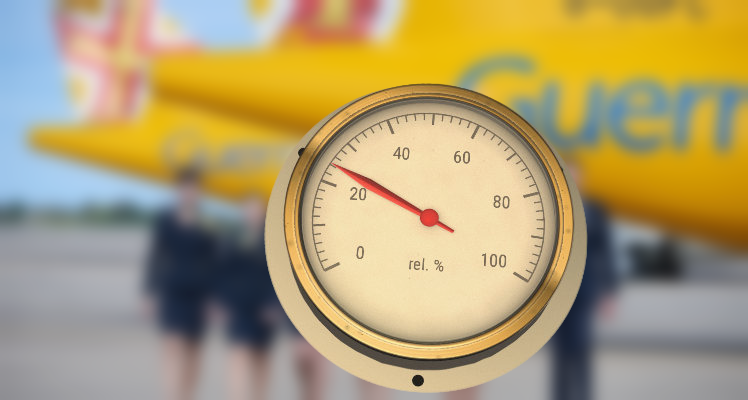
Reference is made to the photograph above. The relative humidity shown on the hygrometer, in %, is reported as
24 %
